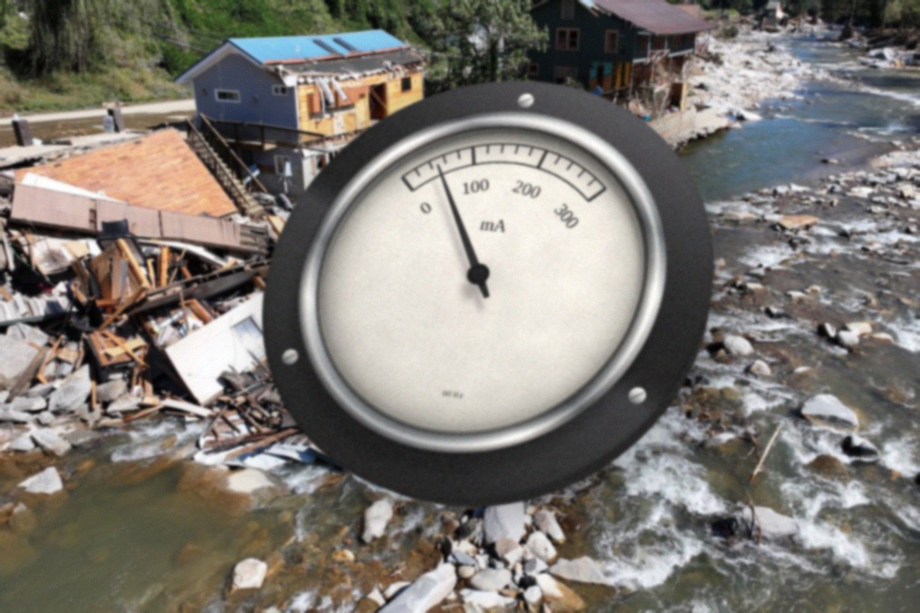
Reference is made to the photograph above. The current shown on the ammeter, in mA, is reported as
50 mA
